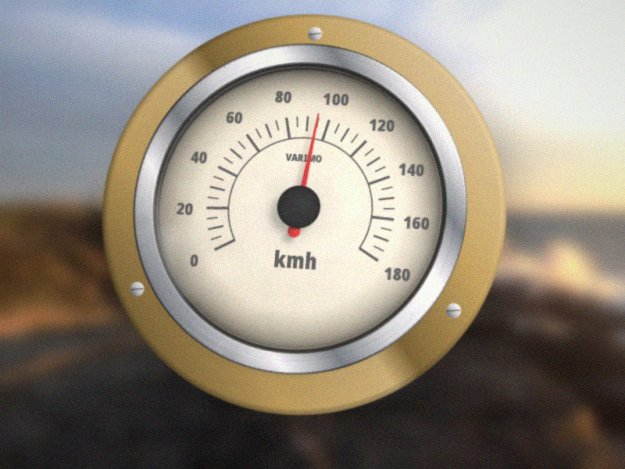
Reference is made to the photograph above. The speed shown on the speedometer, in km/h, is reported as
95 km/h
